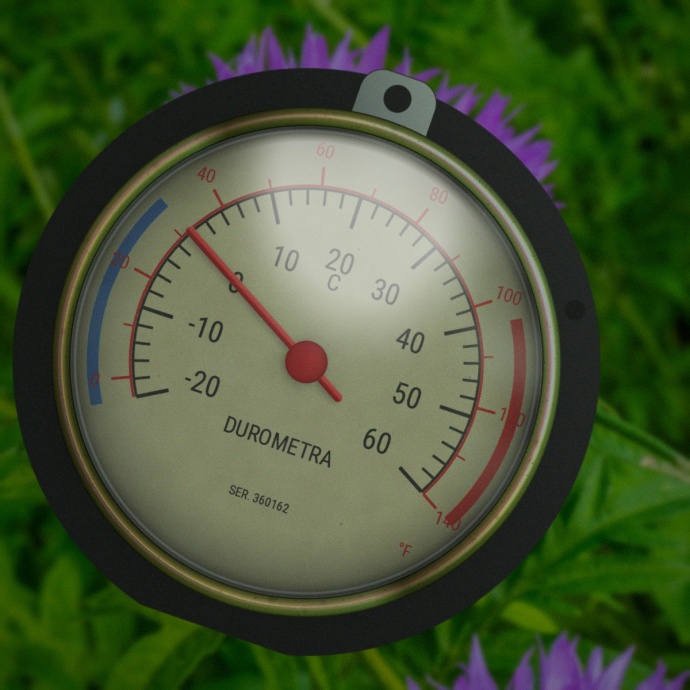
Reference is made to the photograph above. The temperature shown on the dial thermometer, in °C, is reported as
0 °C
